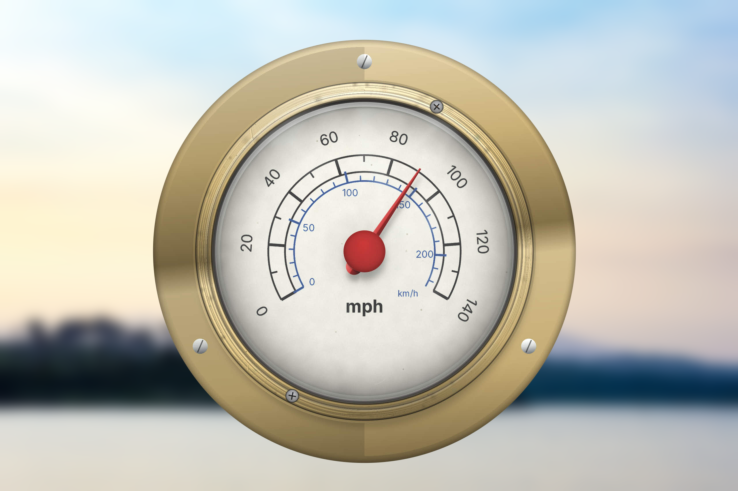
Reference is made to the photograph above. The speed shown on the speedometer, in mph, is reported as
90 mph
